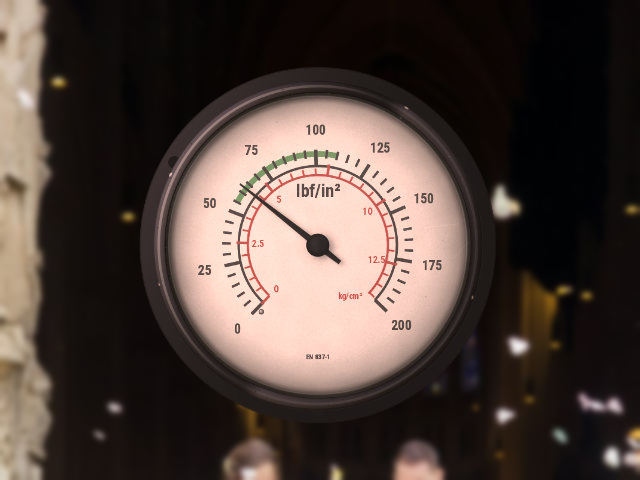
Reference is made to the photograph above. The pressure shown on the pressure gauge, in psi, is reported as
62.5 psi
